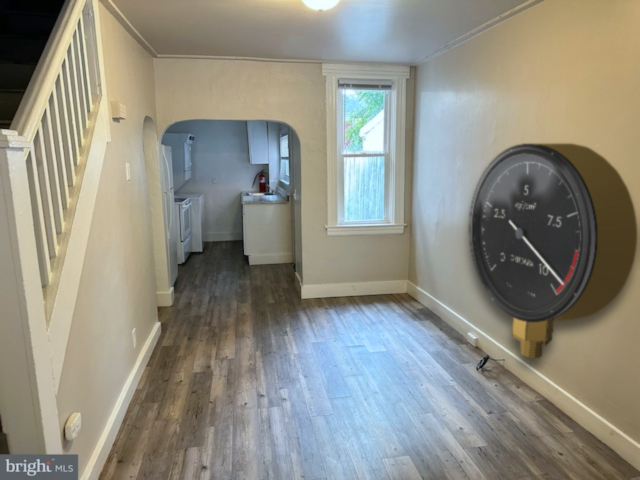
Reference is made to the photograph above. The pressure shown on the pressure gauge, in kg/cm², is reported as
9.5 kg/cm²
